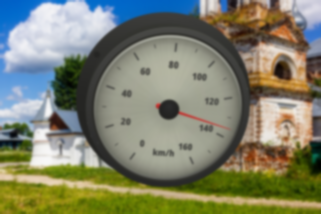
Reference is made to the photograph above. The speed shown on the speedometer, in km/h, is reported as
135 km/h
